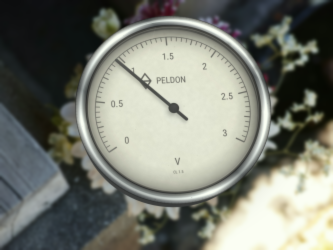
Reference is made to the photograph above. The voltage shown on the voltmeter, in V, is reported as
0.95 V
